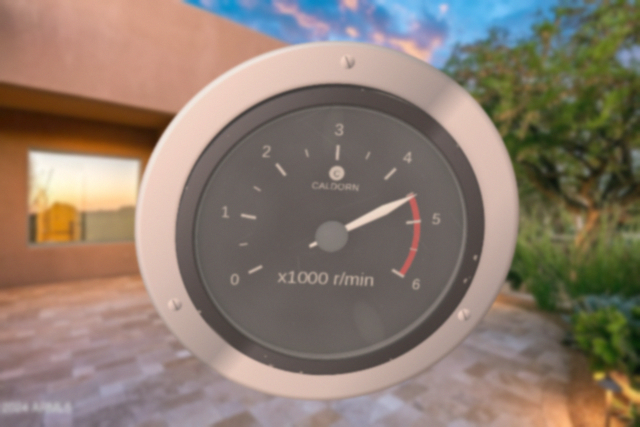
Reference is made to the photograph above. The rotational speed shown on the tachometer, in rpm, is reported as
4500 rpm
